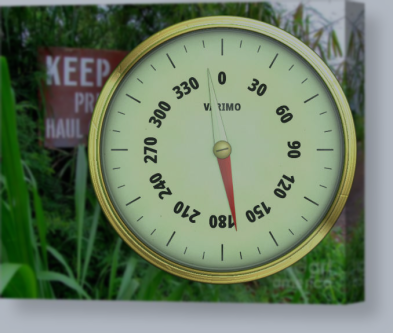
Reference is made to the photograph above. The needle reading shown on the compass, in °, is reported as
170 °
